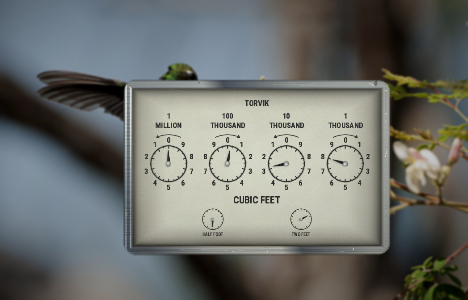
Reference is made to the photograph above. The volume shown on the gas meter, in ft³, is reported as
2800 ft³
